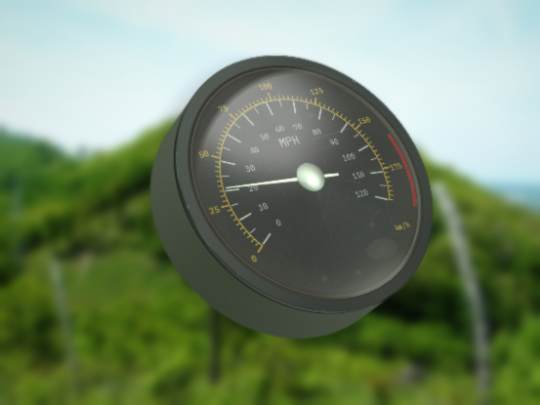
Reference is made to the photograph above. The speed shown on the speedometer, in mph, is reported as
20 mph
